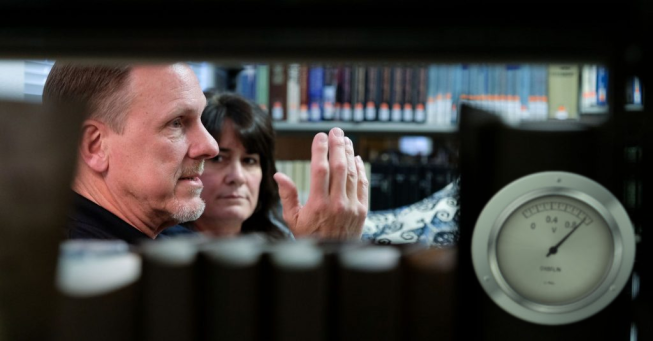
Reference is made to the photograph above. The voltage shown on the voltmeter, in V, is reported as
0.9 V
